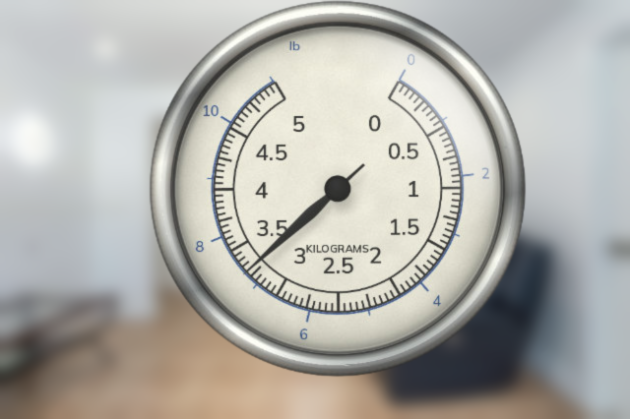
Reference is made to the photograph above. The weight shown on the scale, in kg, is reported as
3.3 kg
